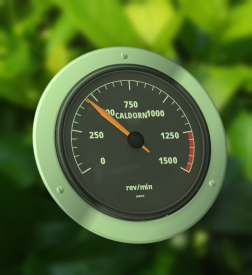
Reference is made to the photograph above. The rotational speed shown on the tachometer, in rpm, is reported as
450 rpm
